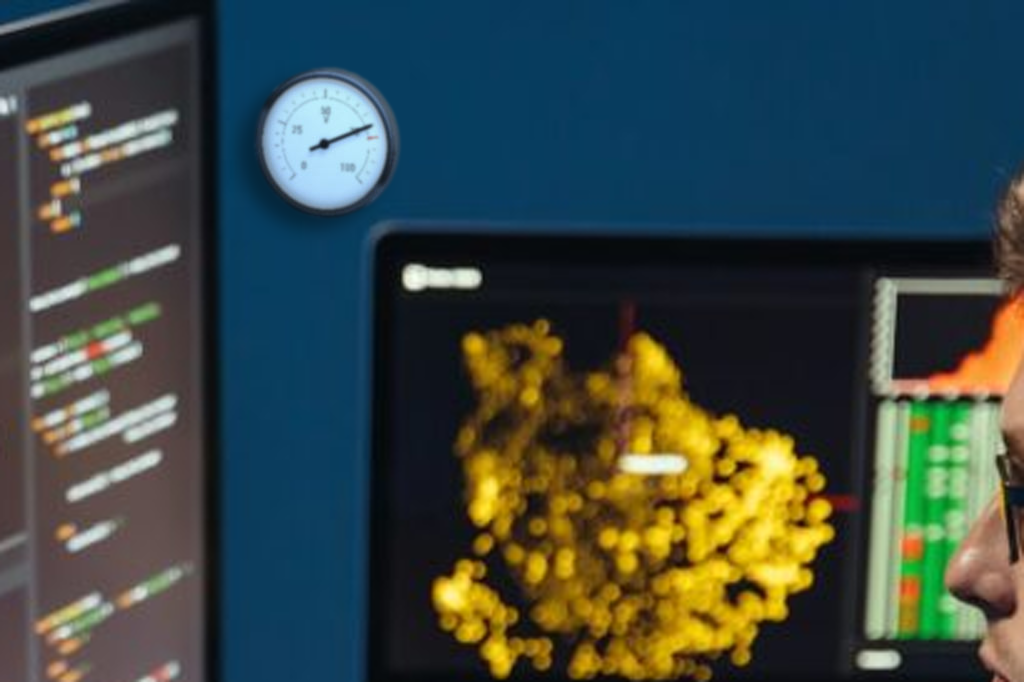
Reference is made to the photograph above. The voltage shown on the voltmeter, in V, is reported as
75 V
